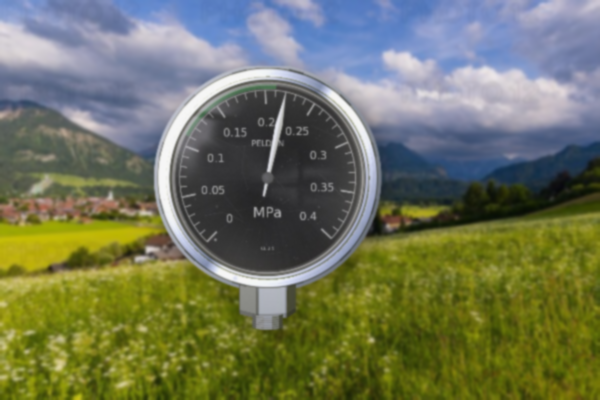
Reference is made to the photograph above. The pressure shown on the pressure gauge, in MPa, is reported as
0.22 MPa
